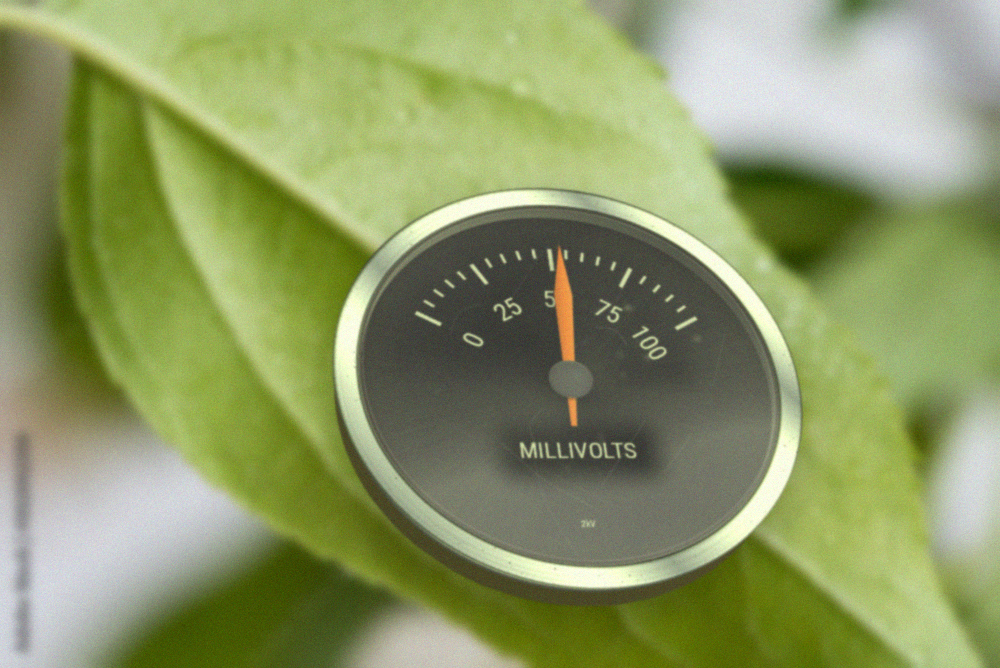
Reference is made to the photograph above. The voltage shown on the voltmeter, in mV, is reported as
52.5 mV
